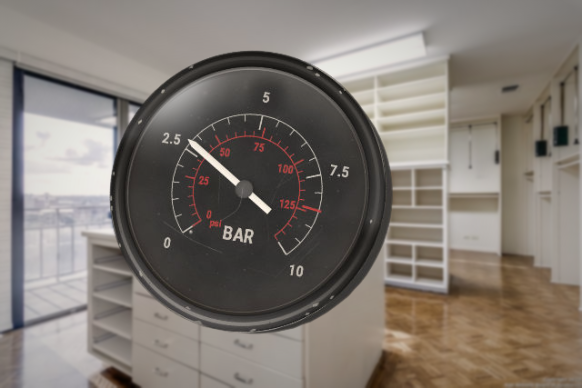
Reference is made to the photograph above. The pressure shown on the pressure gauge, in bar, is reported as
2.75 bar
